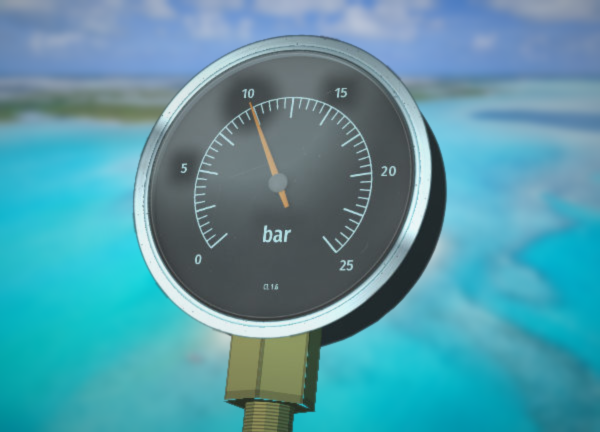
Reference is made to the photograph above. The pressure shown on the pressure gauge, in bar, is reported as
10 bar
